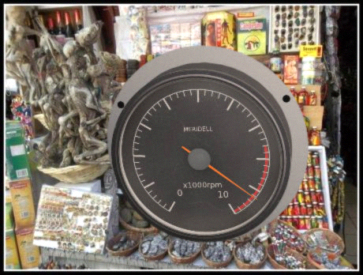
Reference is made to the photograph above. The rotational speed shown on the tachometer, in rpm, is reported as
9200 rpm
